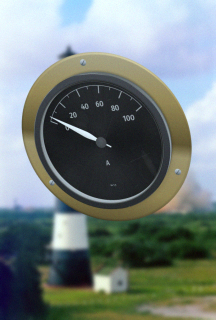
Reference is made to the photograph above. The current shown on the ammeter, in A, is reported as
5 A
